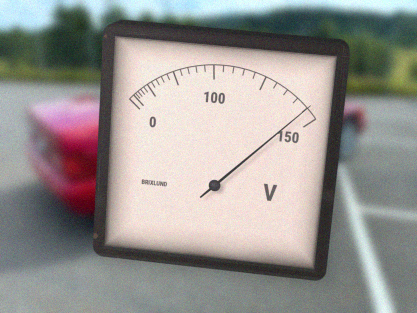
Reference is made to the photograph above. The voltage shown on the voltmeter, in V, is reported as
145 V
